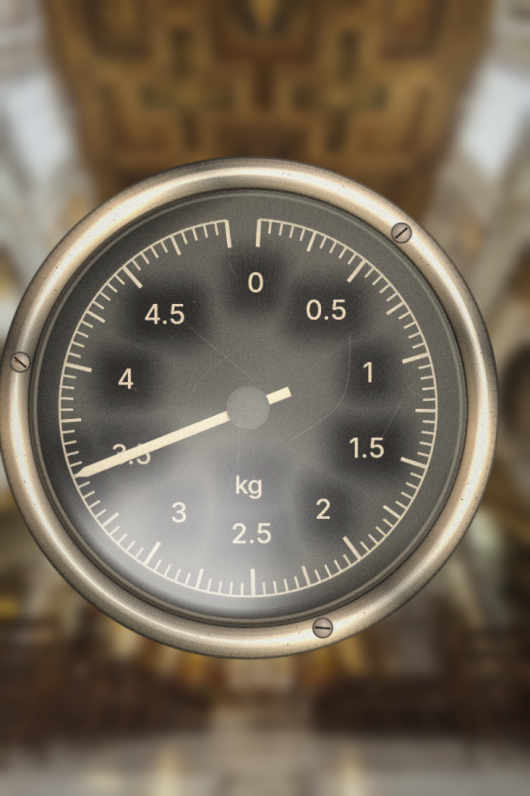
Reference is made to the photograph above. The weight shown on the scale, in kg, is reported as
3.5 kg
